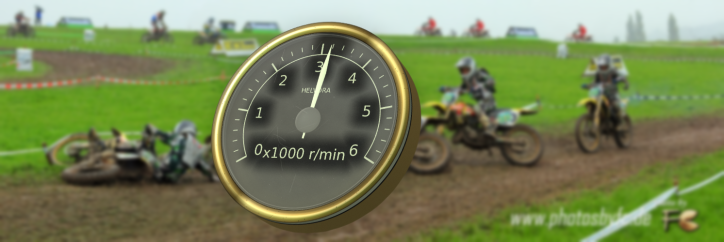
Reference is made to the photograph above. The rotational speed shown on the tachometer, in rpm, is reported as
3200 rpm
